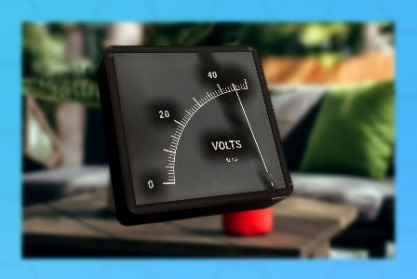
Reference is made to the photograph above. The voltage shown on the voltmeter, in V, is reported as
45 V
